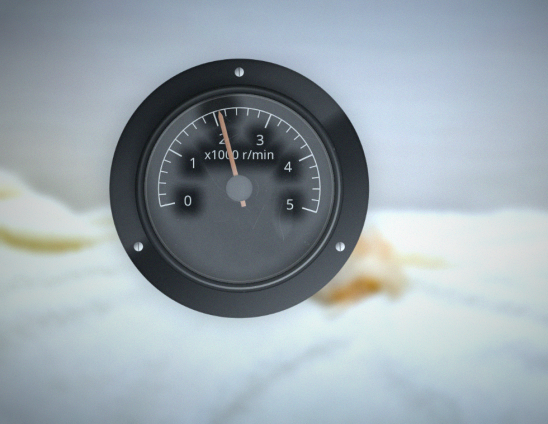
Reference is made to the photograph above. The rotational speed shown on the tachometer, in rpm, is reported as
2100 rpm
